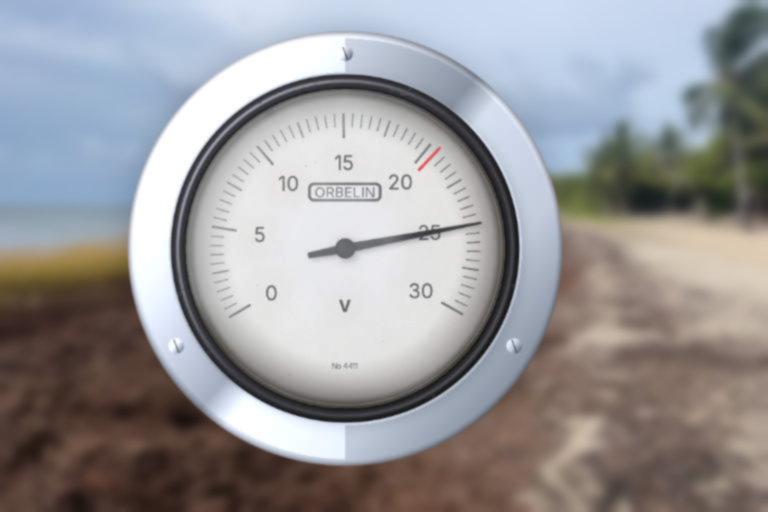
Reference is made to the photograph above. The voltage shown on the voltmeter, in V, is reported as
25 V
